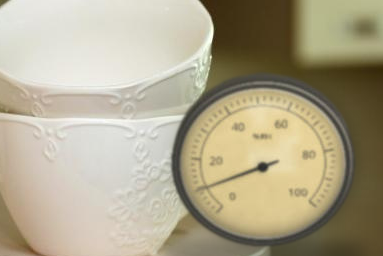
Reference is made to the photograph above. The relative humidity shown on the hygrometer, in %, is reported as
10 %
